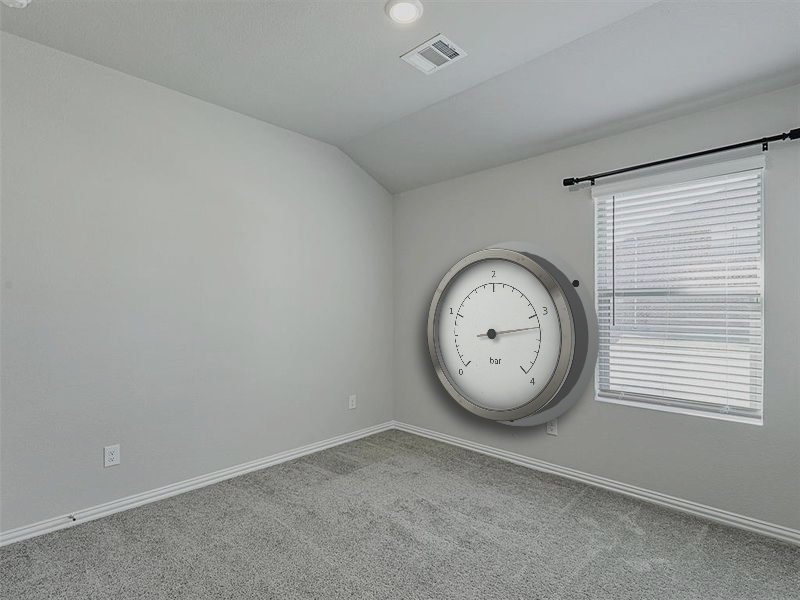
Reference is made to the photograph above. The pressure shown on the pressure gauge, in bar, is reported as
3.2 bar
